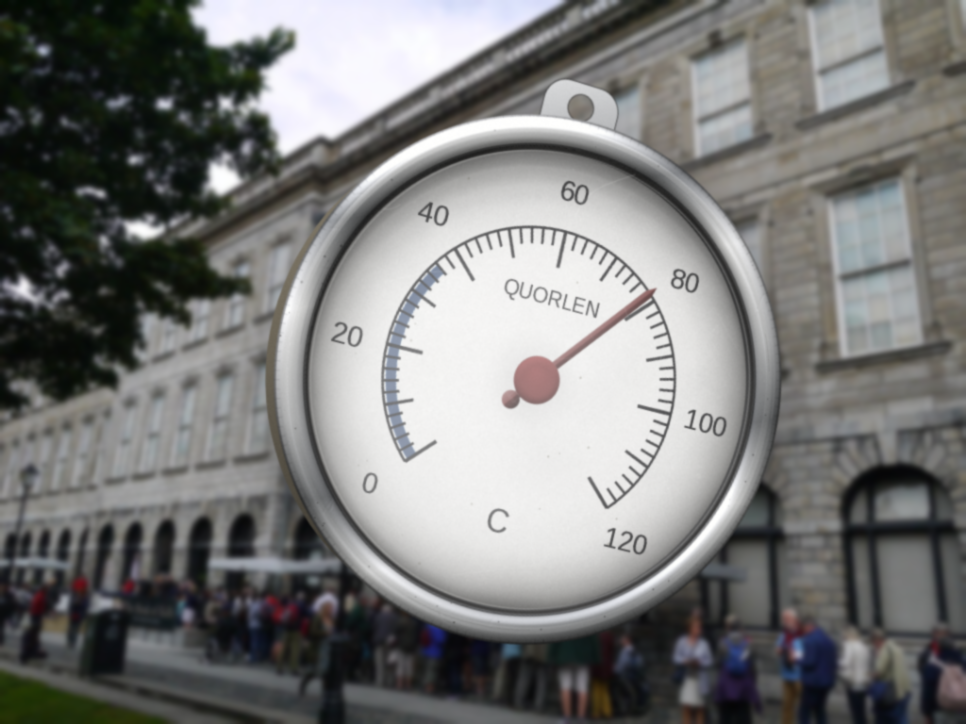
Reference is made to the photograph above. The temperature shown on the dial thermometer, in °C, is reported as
78 °C
